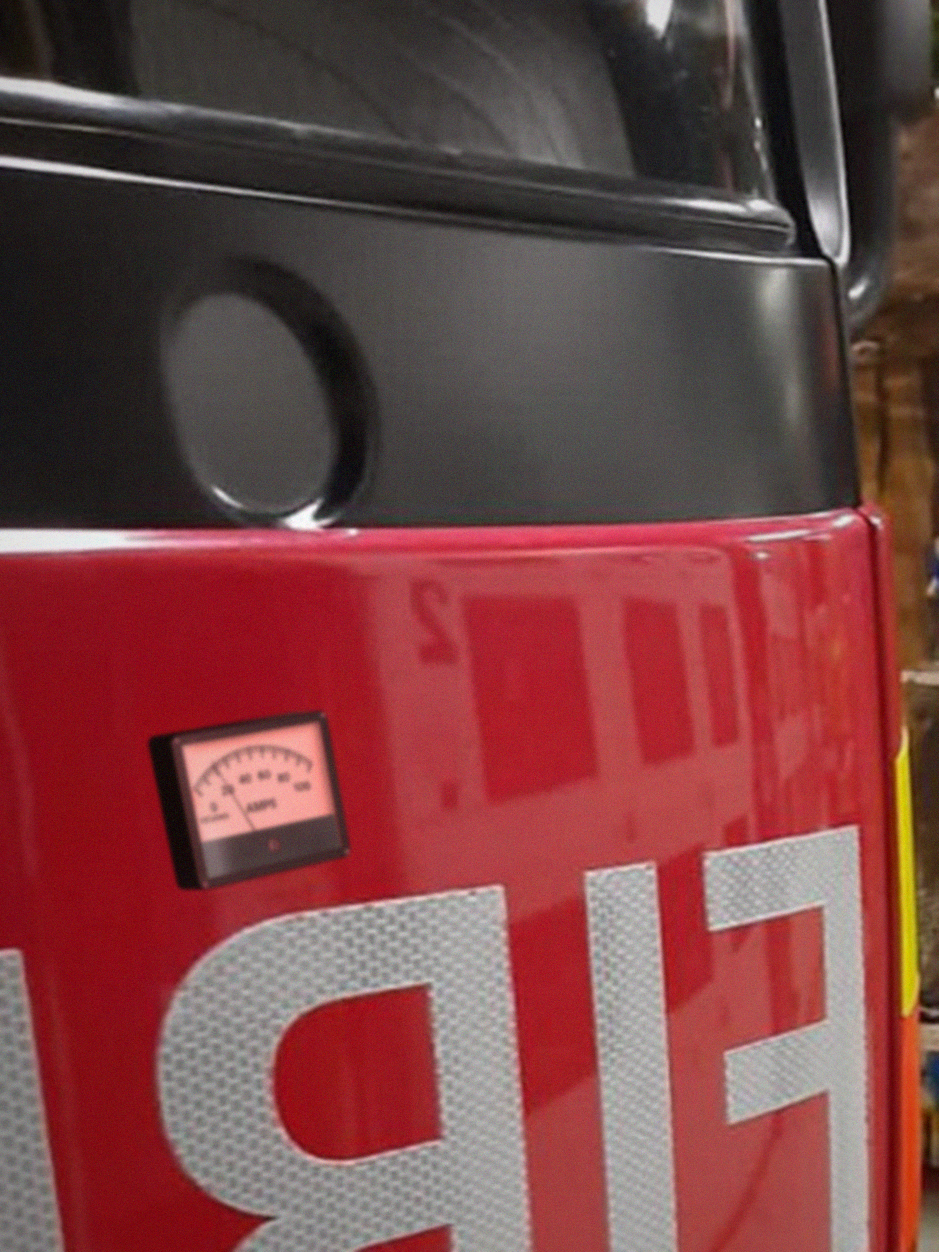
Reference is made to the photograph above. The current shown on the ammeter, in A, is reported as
20 A
